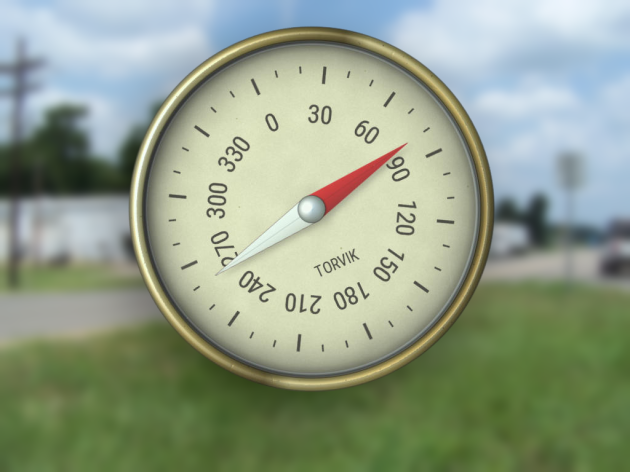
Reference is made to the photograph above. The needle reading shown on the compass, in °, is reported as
80 °
